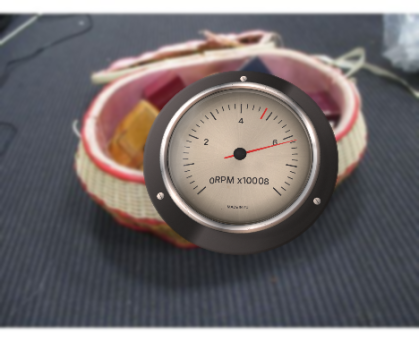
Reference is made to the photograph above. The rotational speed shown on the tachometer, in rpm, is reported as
6200 rpm
